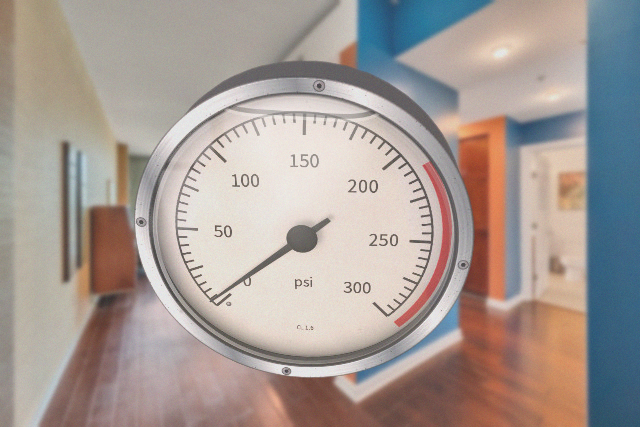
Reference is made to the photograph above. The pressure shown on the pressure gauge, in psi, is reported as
5 psi
